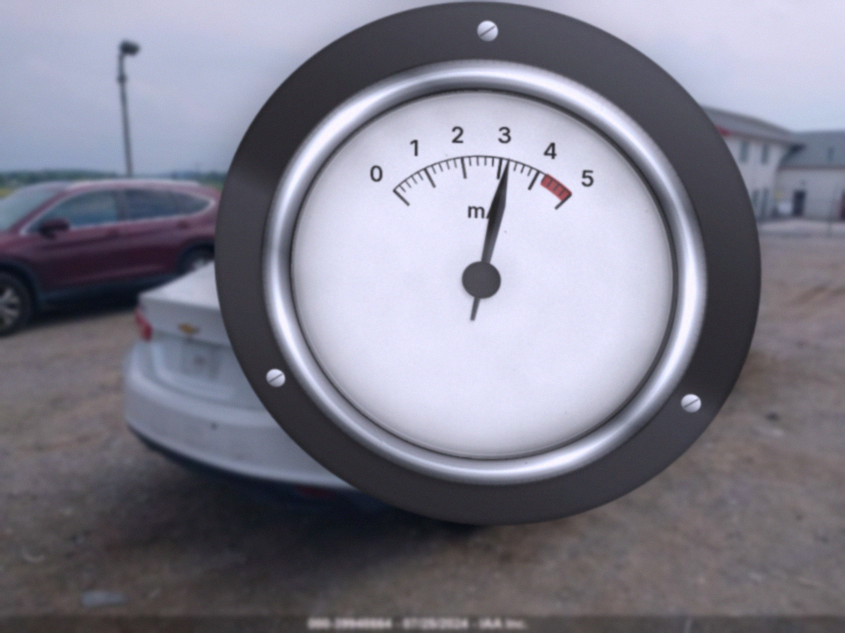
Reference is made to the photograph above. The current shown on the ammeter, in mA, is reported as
3.2 mA
